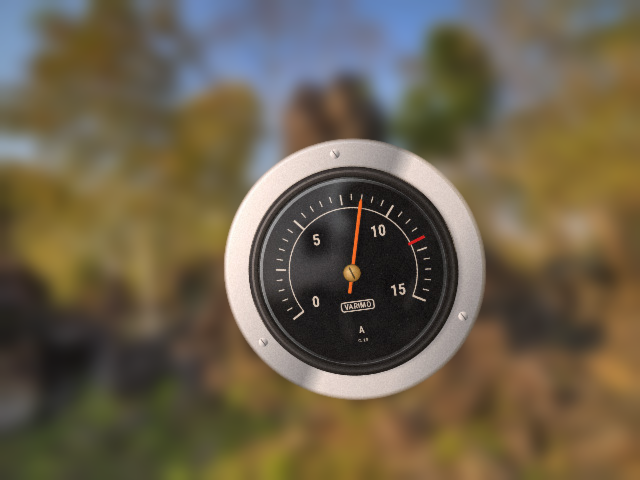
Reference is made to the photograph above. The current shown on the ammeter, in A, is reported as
8.5 A
